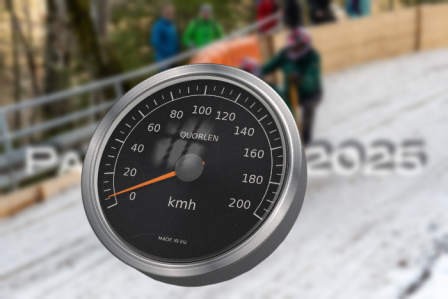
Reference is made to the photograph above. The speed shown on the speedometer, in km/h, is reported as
5 km/h
